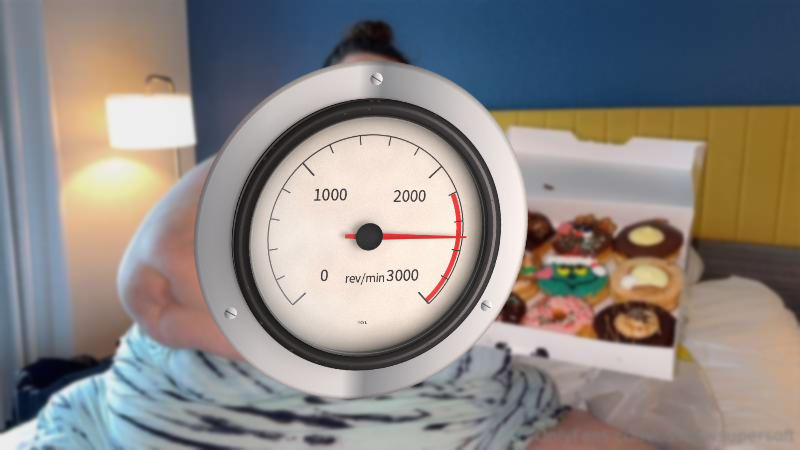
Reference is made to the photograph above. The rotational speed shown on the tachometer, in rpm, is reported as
2500 rpm
